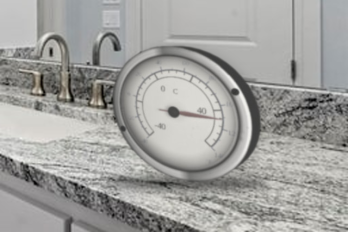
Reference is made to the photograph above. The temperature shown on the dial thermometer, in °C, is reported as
44 °C
